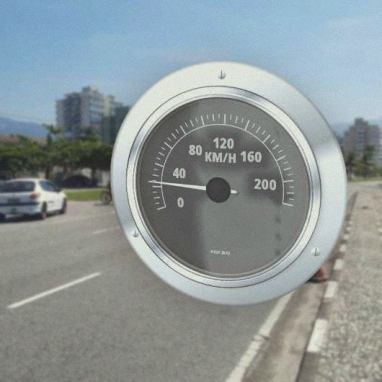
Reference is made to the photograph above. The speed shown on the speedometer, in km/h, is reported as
25 km/h
